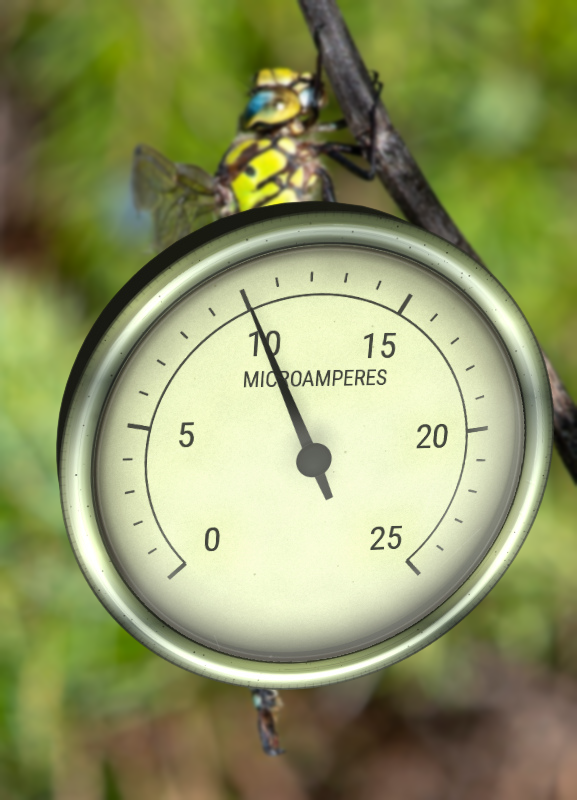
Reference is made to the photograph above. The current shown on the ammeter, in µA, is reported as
10 µA
